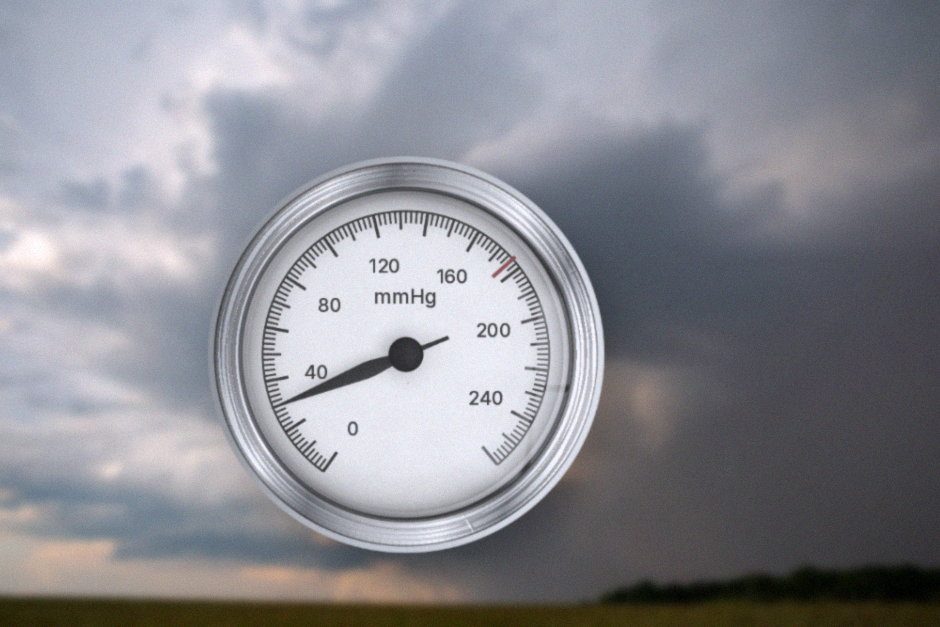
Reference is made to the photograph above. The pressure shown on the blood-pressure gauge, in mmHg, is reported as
30 mmHg
